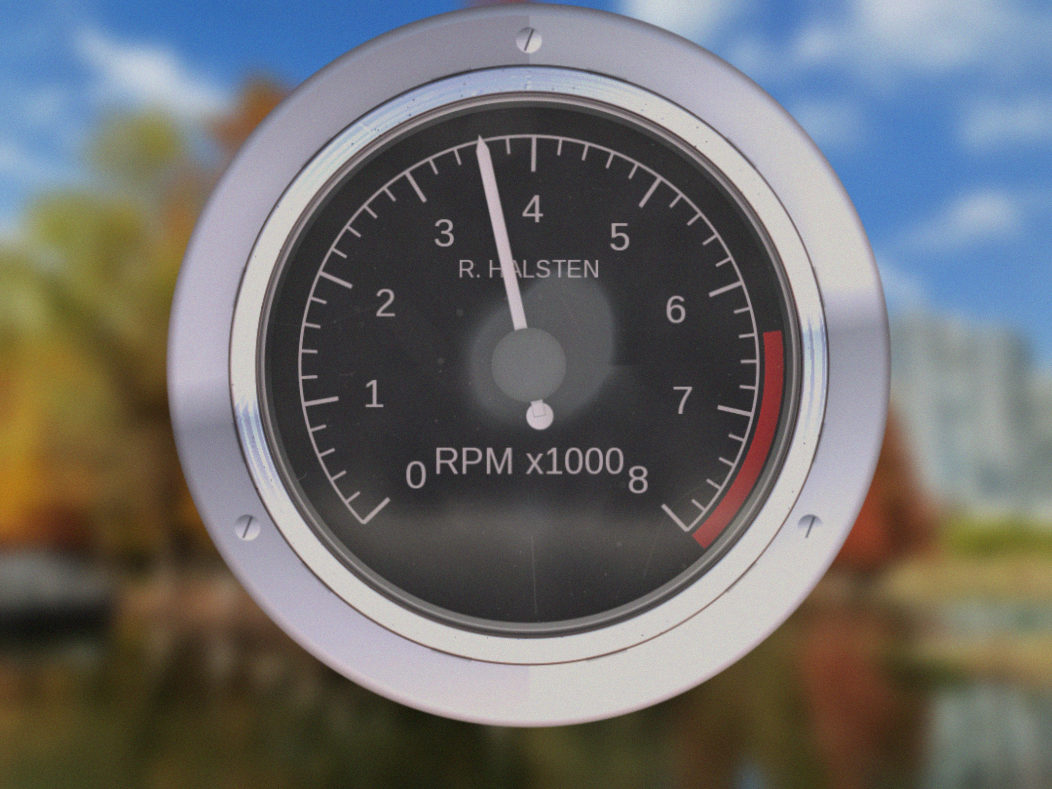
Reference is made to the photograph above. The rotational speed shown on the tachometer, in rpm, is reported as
3600 rpm
